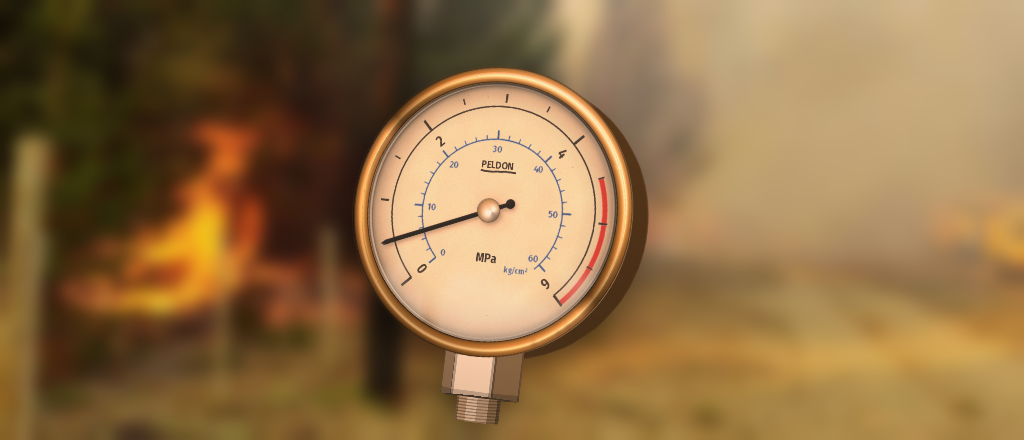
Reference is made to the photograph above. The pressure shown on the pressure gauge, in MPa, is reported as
0.5 MPa
